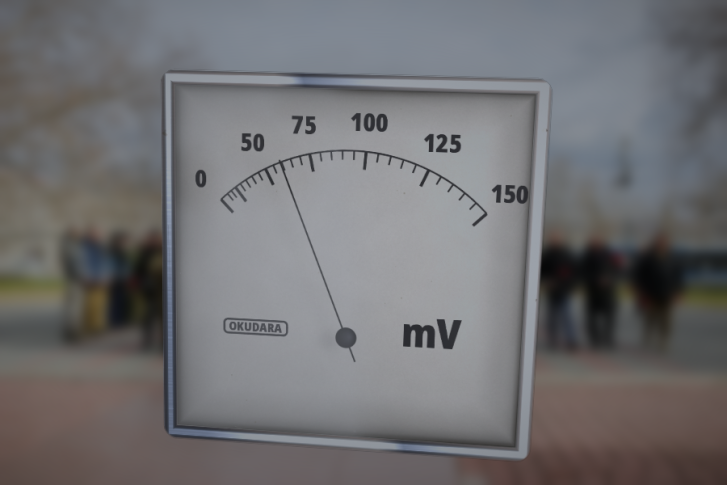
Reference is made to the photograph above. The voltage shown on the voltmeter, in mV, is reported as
60 mV
